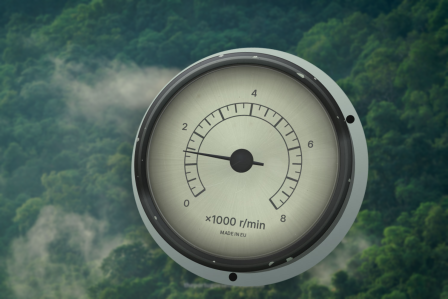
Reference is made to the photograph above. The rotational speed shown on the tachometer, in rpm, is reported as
1375 rpm
